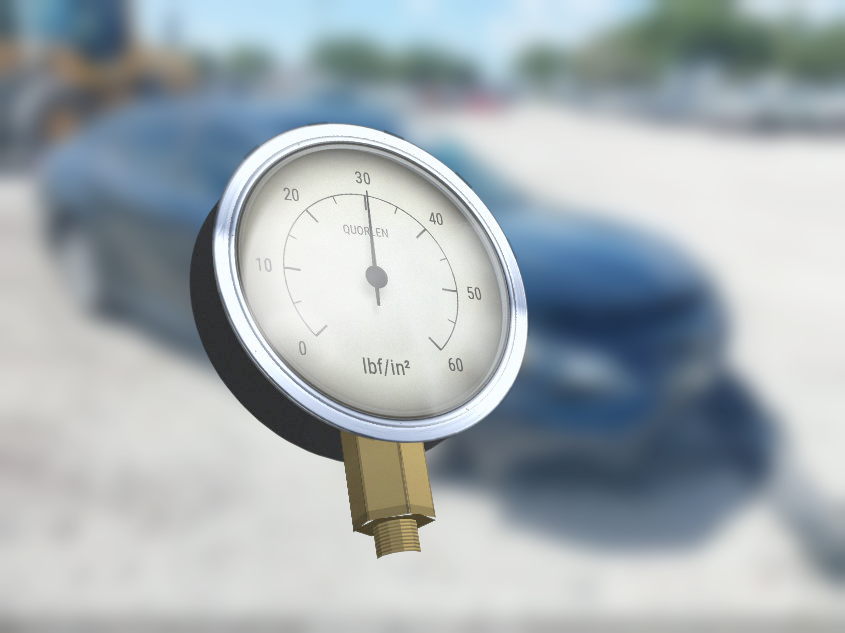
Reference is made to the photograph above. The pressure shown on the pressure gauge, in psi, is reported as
30 psi
